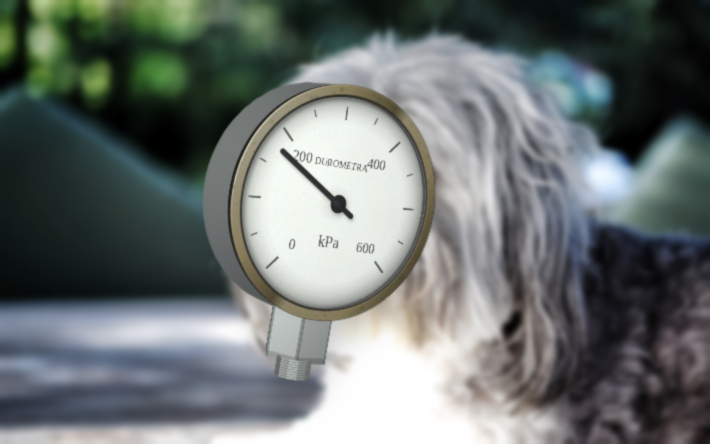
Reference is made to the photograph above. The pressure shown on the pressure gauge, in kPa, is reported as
175 kPa
